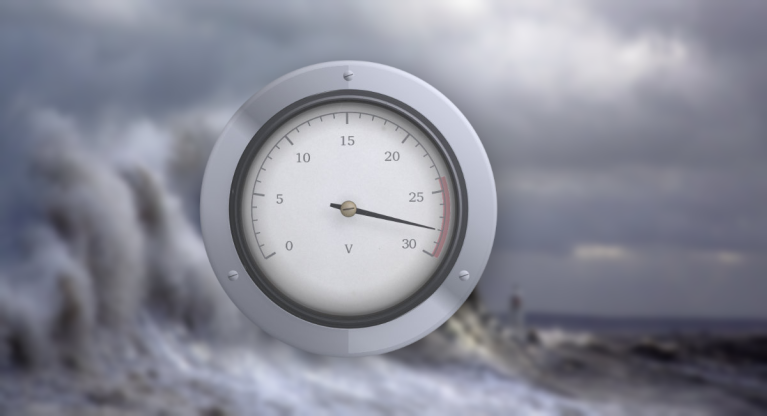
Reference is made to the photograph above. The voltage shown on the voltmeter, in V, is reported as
28 V
